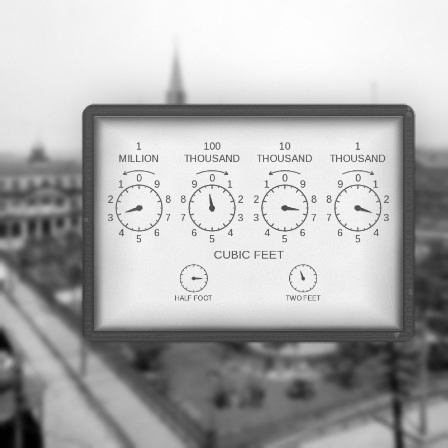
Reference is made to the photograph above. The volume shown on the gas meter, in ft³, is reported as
297300 ft³
